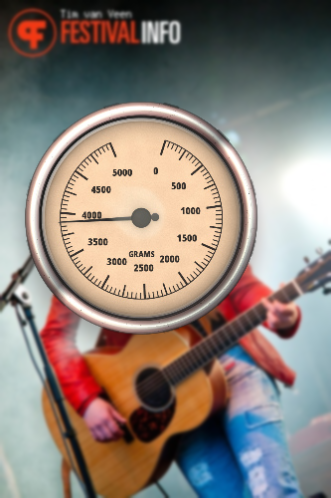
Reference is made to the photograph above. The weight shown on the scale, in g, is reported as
3900 g
